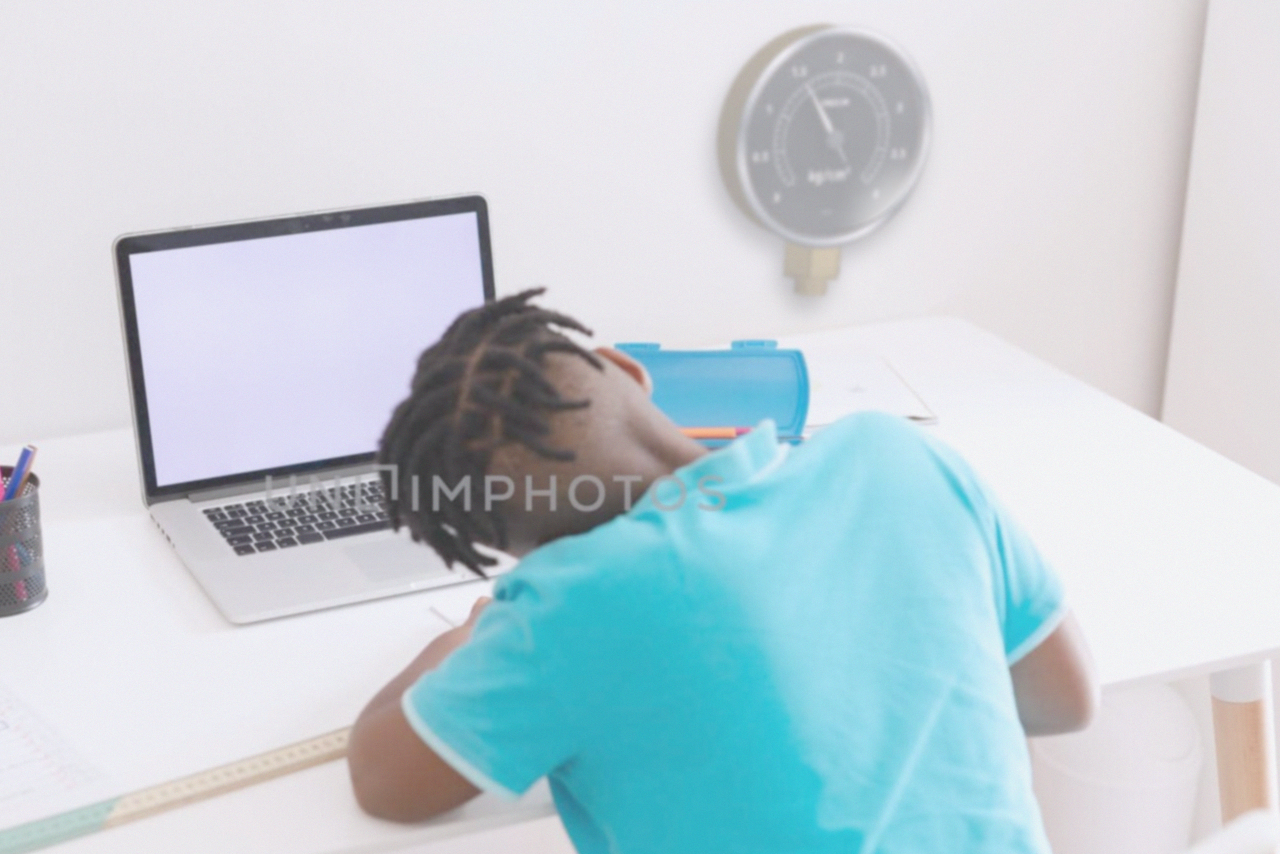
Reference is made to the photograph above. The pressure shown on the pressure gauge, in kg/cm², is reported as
1.5 kg/cm²
